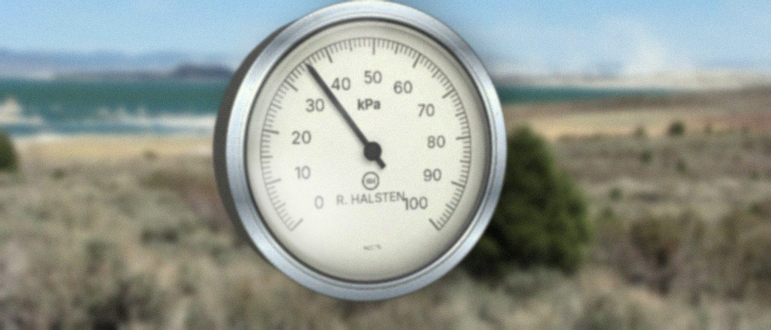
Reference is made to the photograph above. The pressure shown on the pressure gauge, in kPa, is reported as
35 kPa
